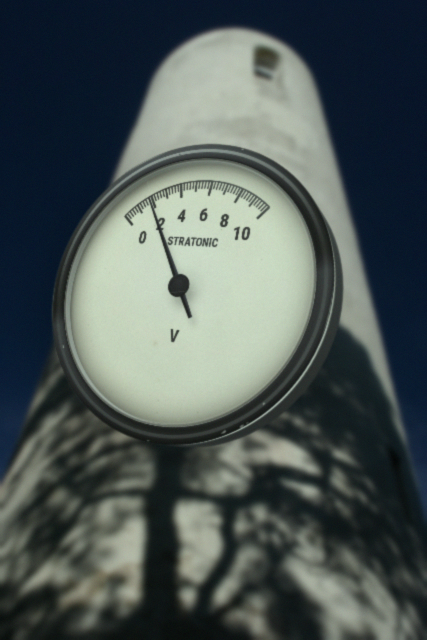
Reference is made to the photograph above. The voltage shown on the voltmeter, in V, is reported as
2 V
